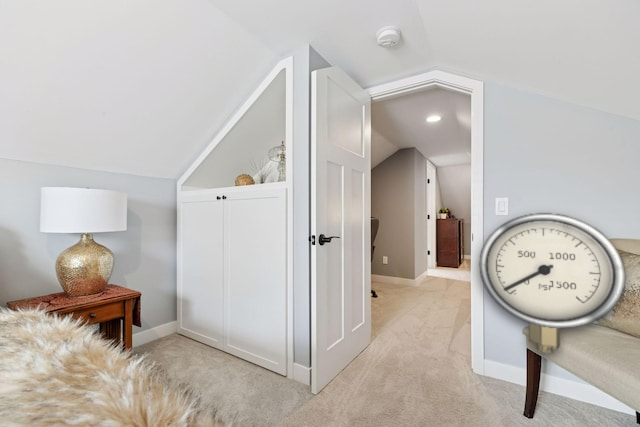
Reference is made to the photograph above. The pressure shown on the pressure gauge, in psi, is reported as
50 psi
